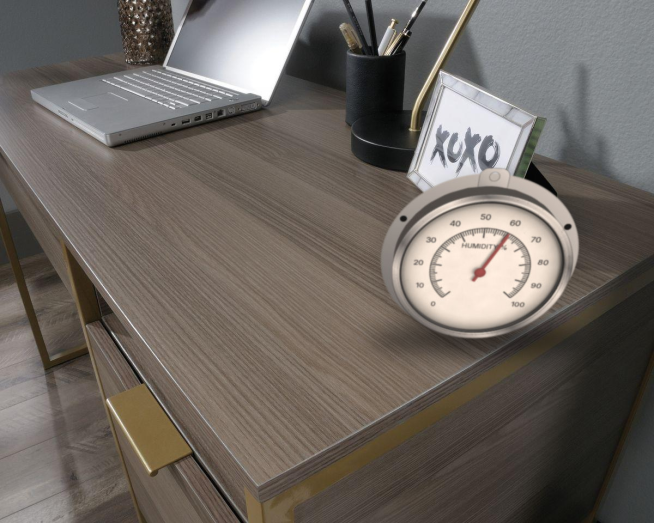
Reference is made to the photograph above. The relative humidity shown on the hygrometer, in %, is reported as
60 %
